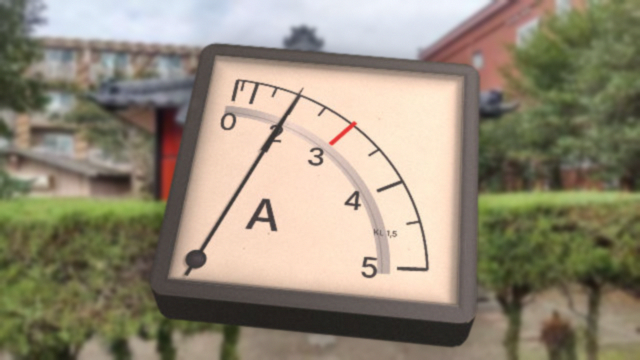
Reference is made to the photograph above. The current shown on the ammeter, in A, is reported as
2 A
